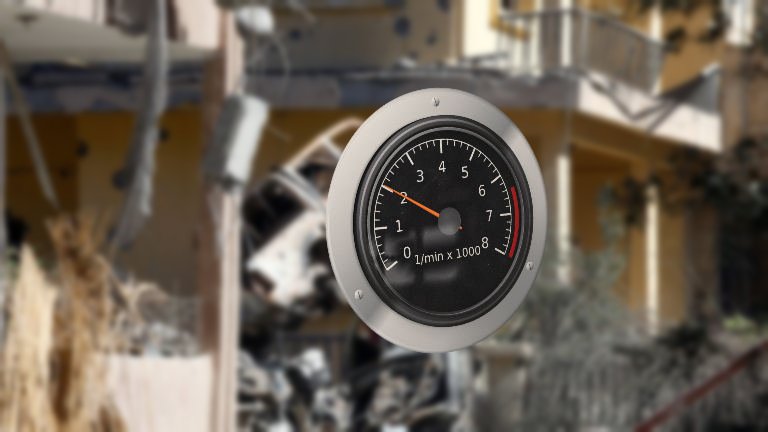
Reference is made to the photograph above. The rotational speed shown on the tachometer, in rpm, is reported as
2000 rpm
